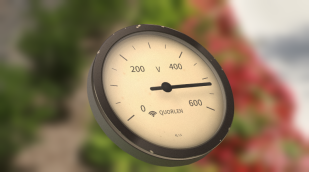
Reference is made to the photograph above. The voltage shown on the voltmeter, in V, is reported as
525 V
